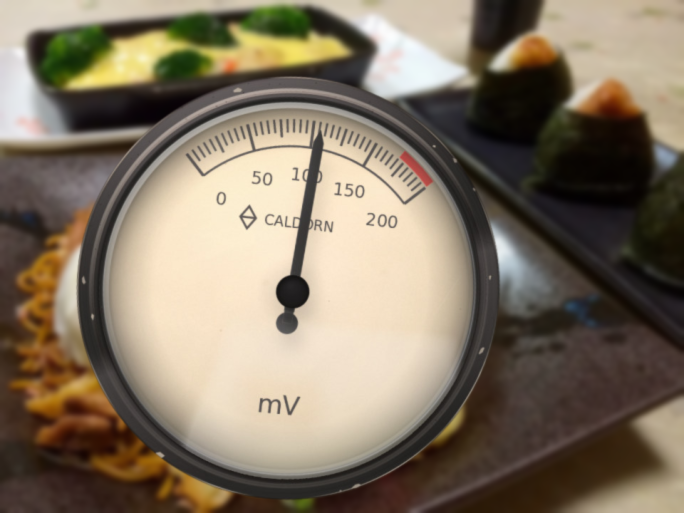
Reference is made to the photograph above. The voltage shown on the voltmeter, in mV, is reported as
105 mV
